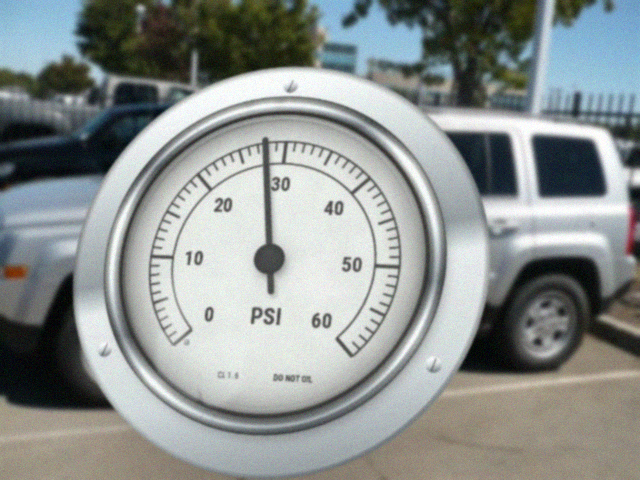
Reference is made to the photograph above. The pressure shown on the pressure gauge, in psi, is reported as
28 psi
